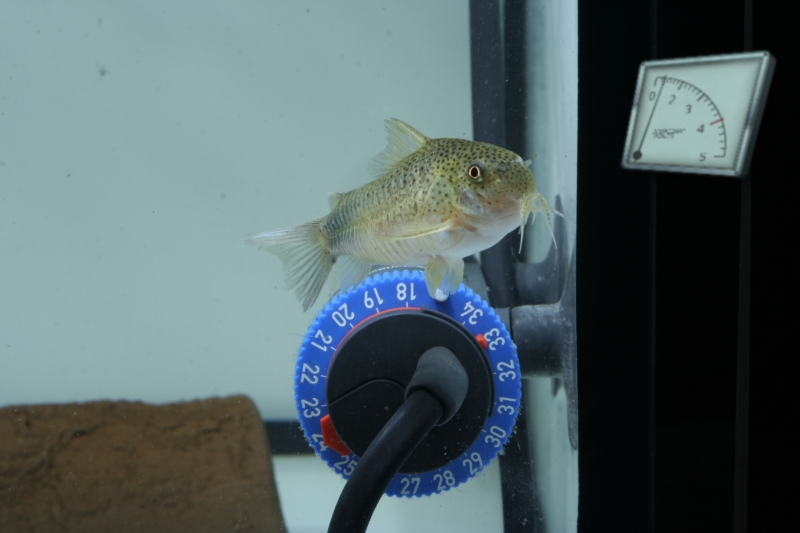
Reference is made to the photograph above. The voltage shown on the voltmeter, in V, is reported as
1 V
